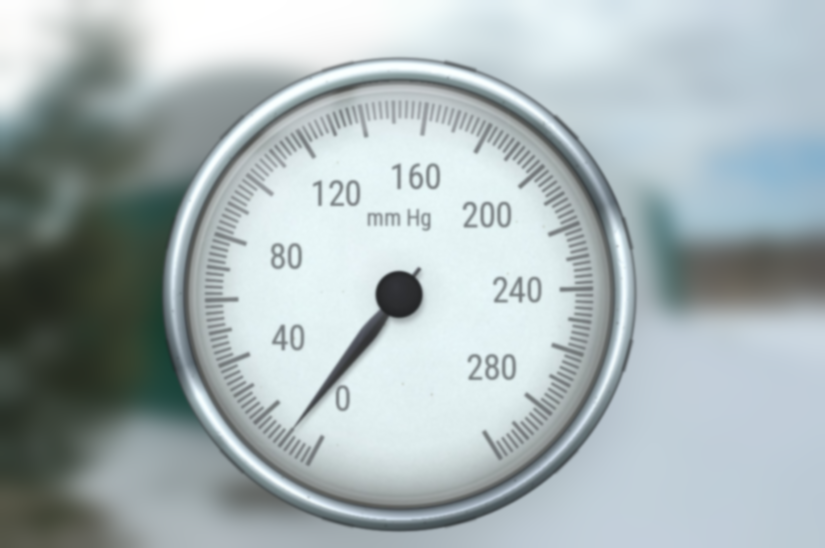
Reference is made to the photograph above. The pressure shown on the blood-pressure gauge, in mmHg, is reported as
10 mmHg
